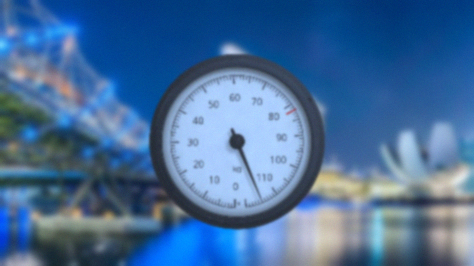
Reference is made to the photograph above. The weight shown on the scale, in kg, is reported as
115 kg
